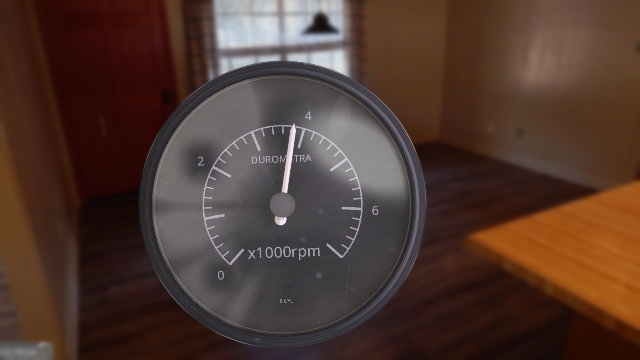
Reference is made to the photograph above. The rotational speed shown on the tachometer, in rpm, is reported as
3800 rpm
